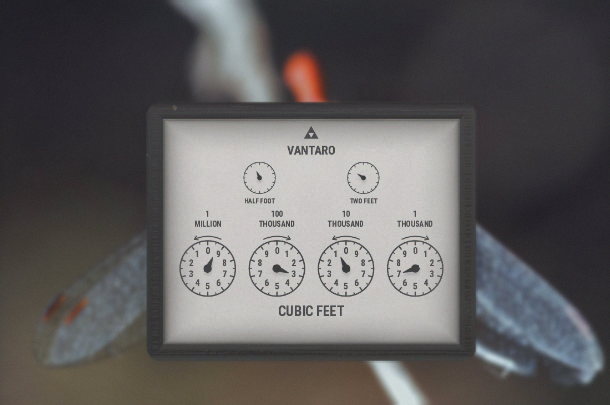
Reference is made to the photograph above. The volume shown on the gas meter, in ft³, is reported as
930700 ft³
